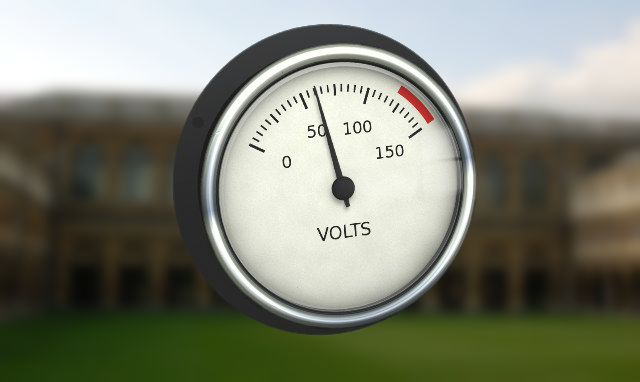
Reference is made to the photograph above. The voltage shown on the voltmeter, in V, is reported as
60 V
